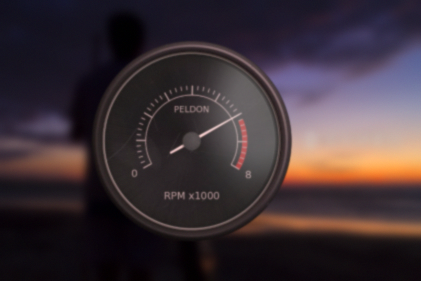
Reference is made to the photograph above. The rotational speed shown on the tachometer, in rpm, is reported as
6000 rpm
